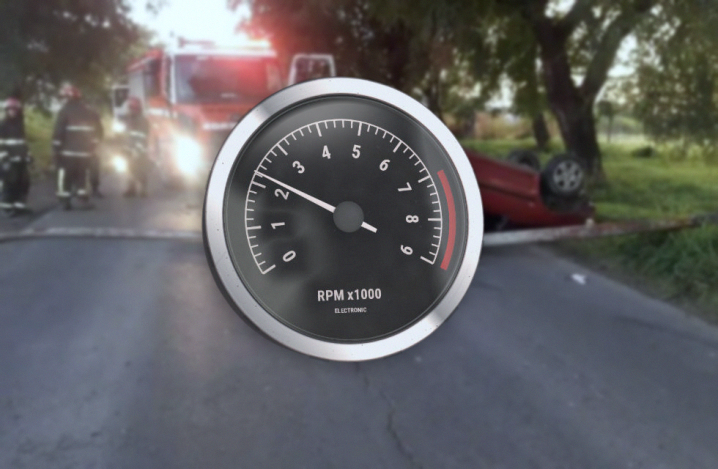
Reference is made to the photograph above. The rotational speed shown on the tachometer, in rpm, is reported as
2200 rpm
